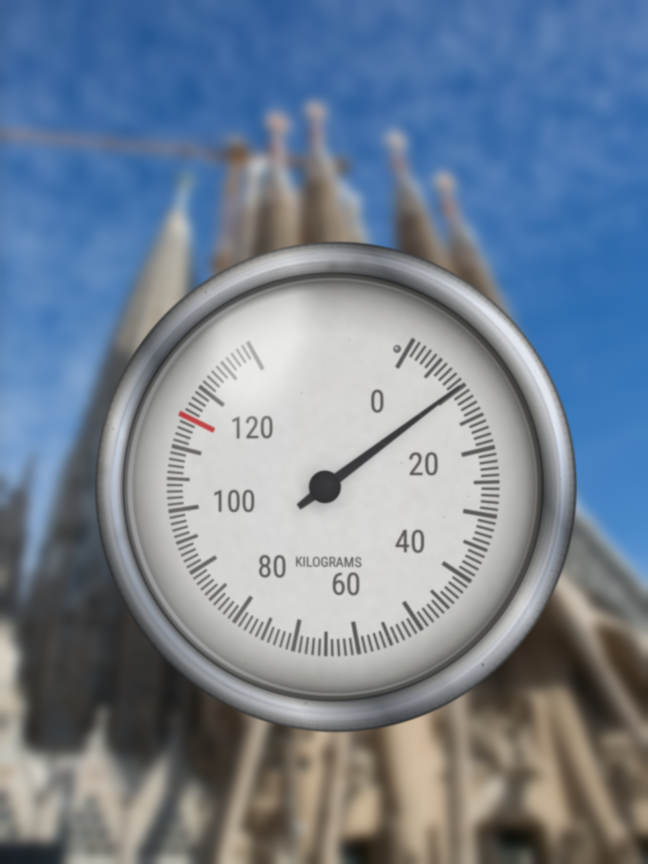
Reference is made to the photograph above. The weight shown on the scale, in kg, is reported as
10 kg
